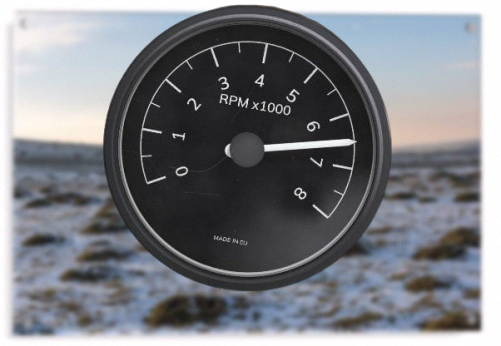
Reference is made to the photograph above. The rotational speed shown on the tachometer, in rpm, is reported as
6500 rpm
